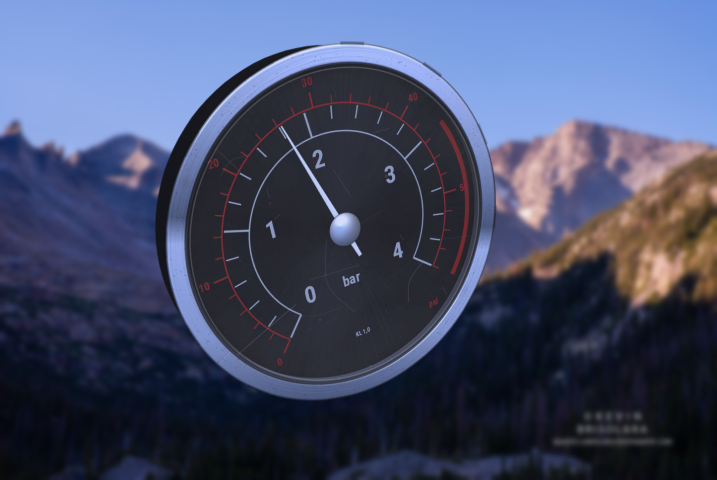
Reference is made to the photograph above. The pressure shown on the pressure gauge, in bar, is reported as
1.8 bar
